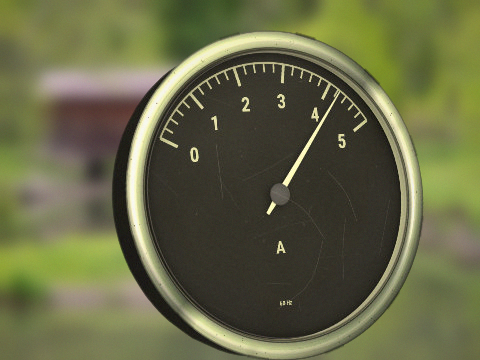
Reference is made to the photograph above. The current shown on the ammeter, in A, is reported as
4.2 A
